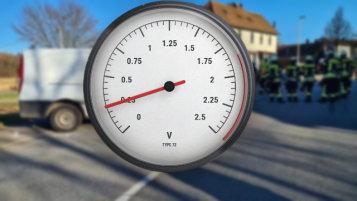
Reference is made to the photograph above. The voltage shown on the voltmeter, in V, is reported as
0.25 V
